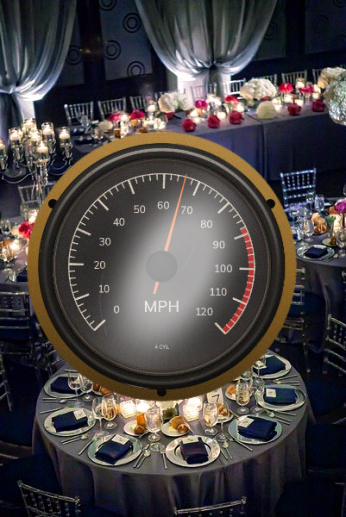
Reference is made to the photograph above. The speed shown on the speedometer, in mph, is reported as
66 mph
